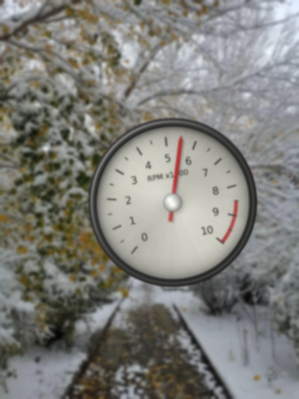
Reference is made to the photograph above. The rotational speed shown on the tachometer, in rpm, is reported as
5500 rpm
